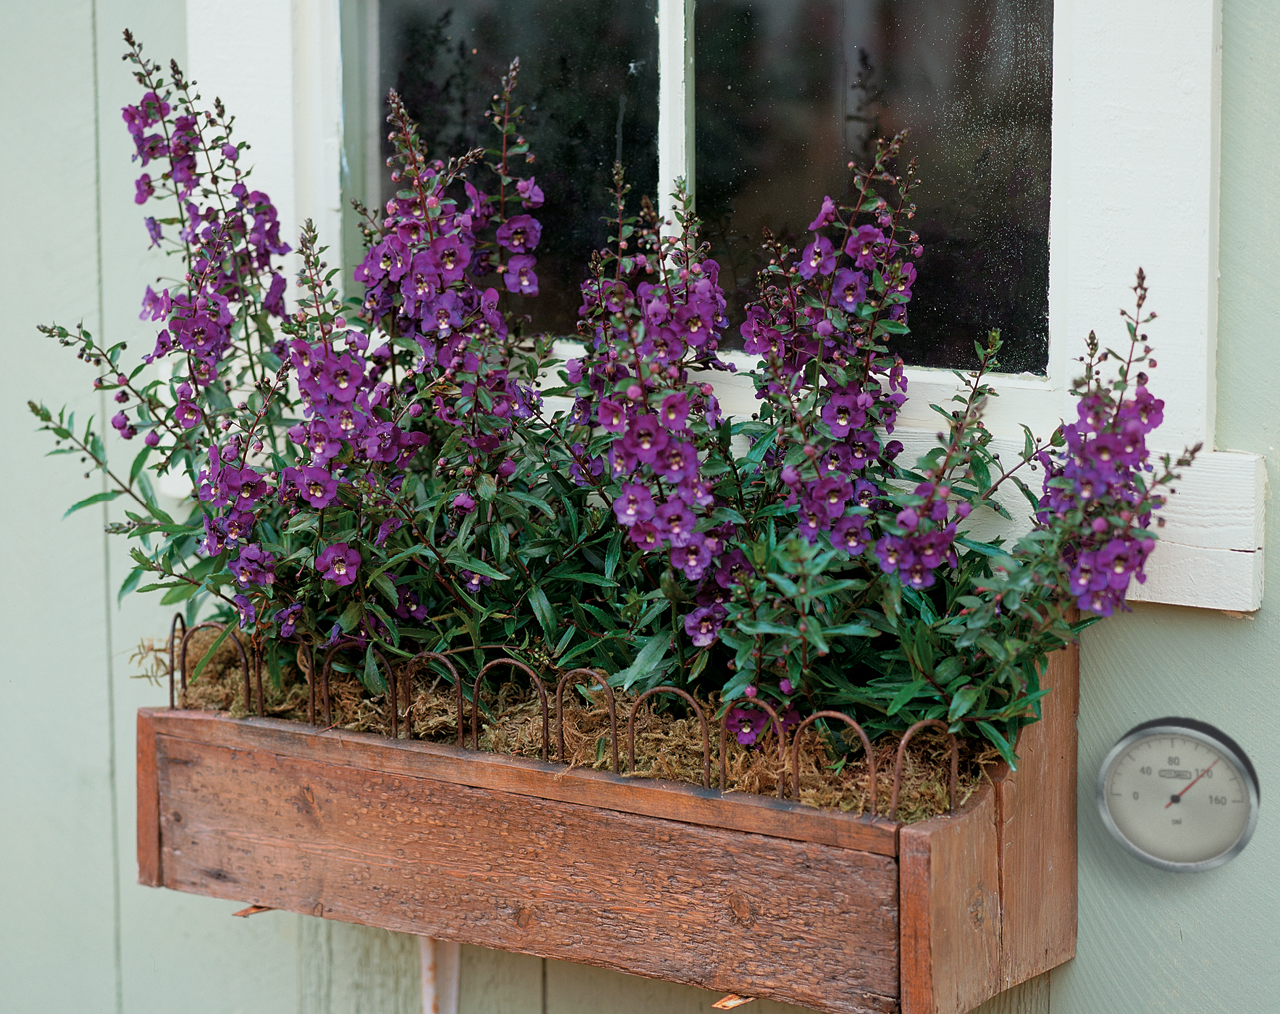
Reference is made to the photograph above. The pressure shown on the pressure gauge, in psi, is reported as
120 psi
